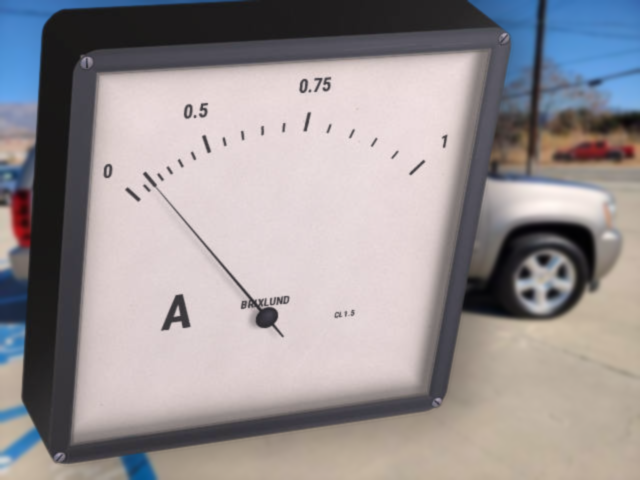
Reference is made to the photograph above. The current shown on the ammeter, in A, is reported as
0.25 A
